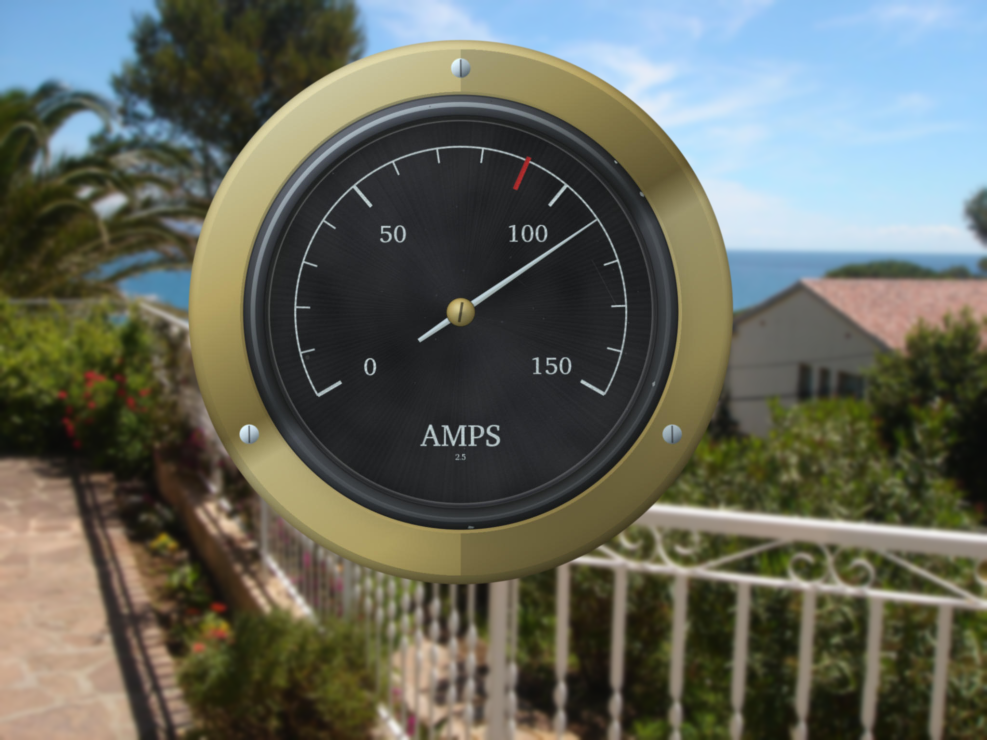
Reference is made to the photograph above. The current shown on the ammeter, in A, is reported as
110 A
